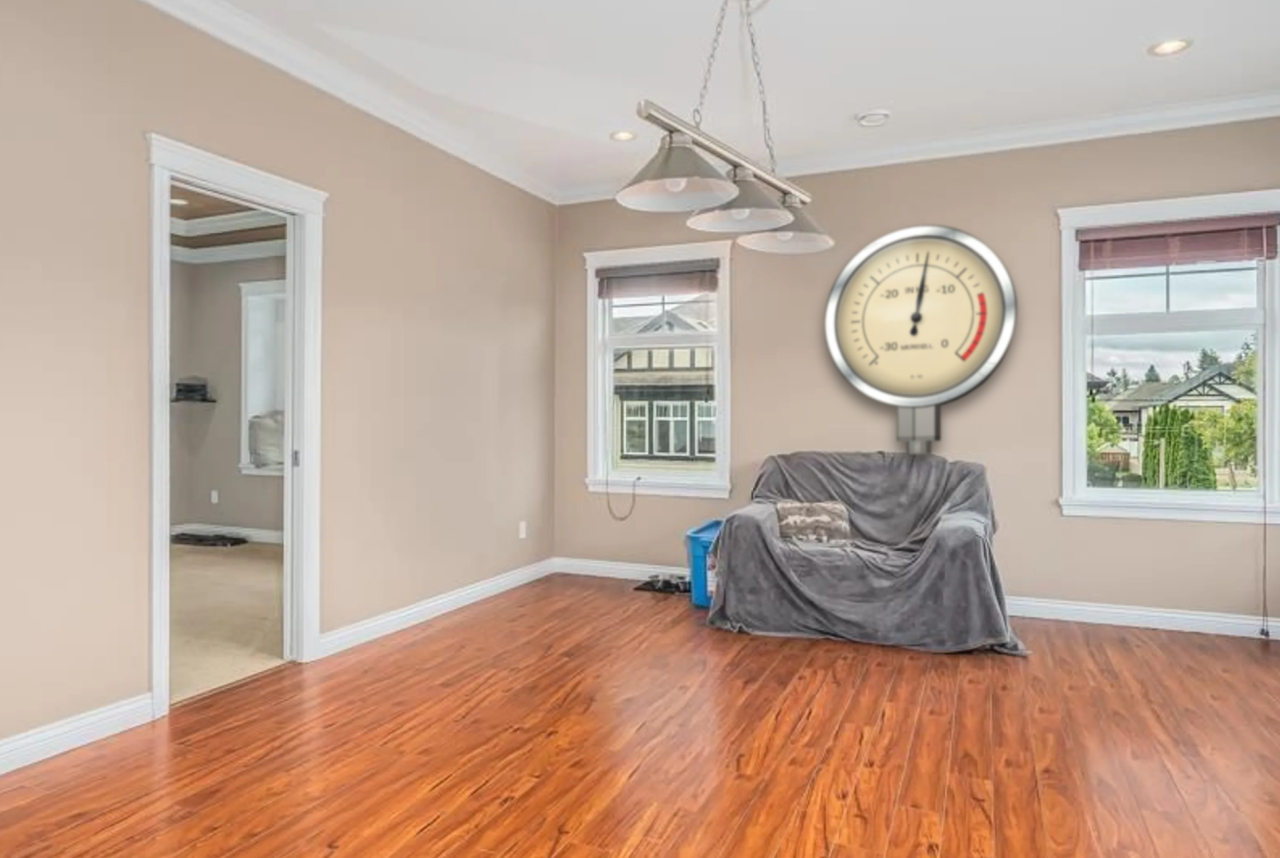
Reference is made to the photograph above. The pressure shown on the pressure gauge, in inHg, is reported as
-14 inHg
